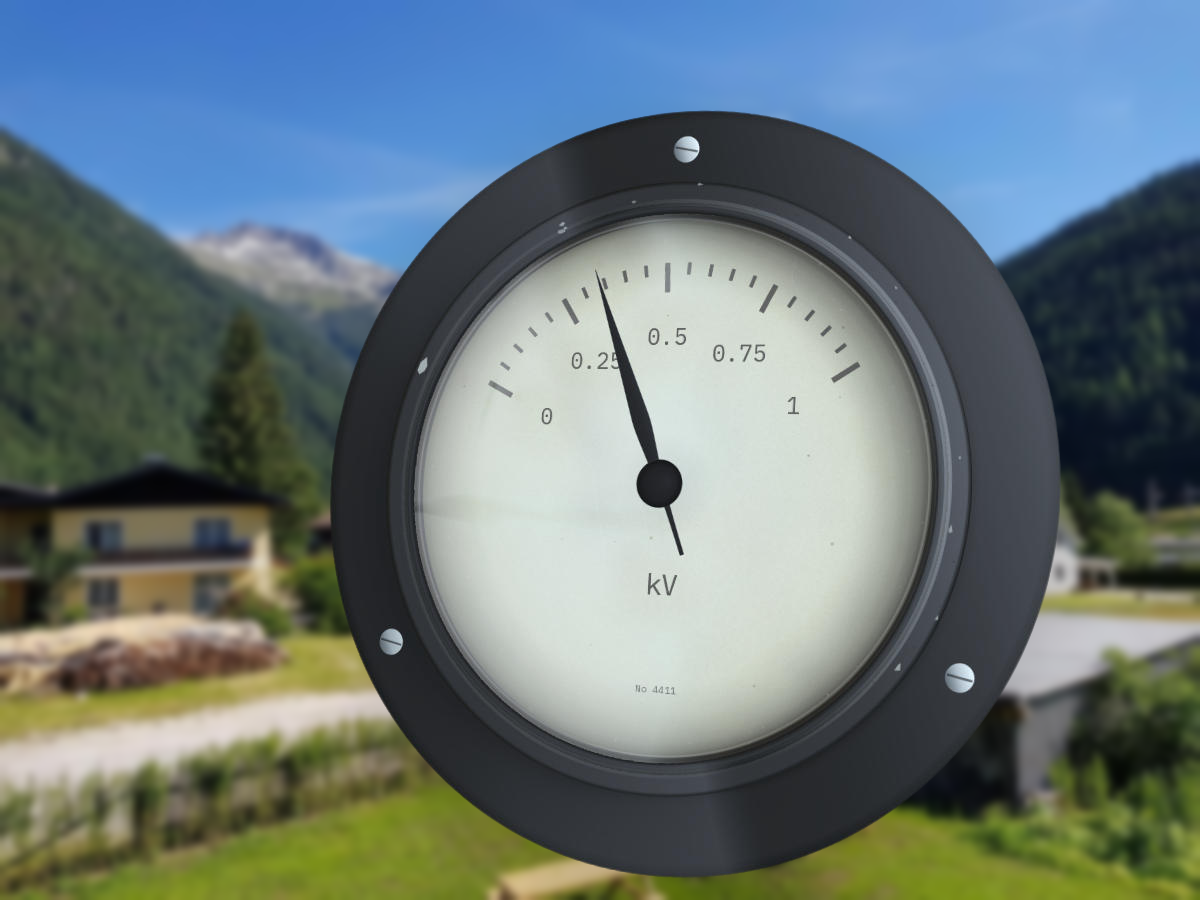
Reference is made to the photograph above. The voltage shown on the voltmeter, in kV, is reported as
0.35 kV
